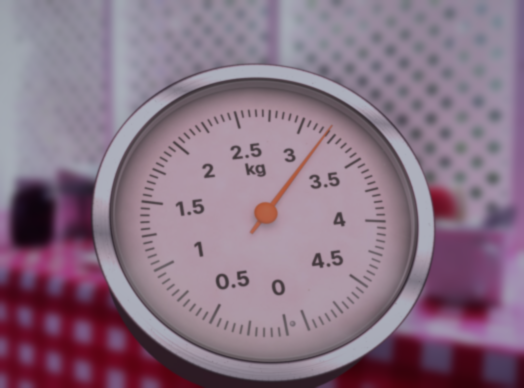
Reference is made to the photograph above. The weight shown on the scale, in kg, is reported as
3.2 kg
